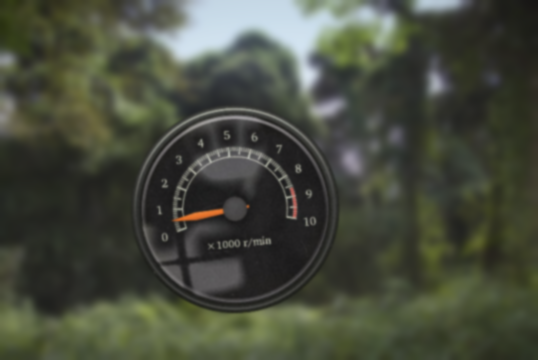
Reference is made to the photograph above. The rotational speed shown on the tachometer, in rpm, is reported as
500 rpm
